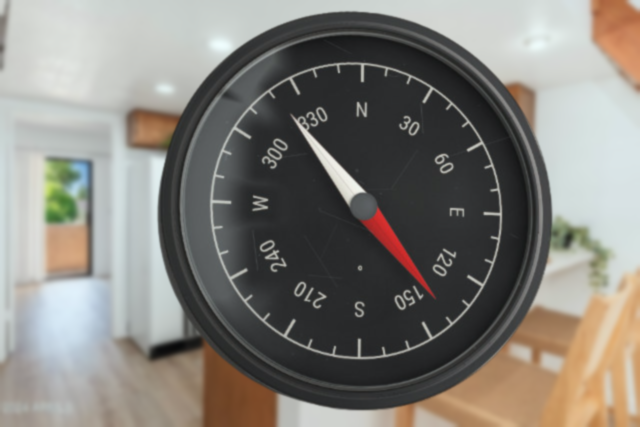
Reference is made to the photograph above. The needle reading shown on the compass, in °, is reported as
140 °
